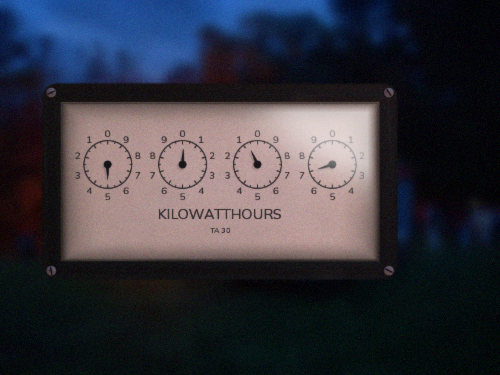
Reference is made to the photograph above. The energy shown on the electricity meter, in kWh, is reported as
5007 kWh
